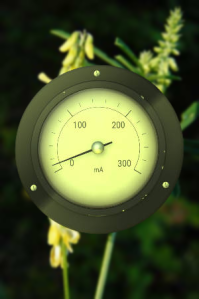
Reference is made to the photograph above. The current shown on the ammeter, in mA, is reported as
10 mA
